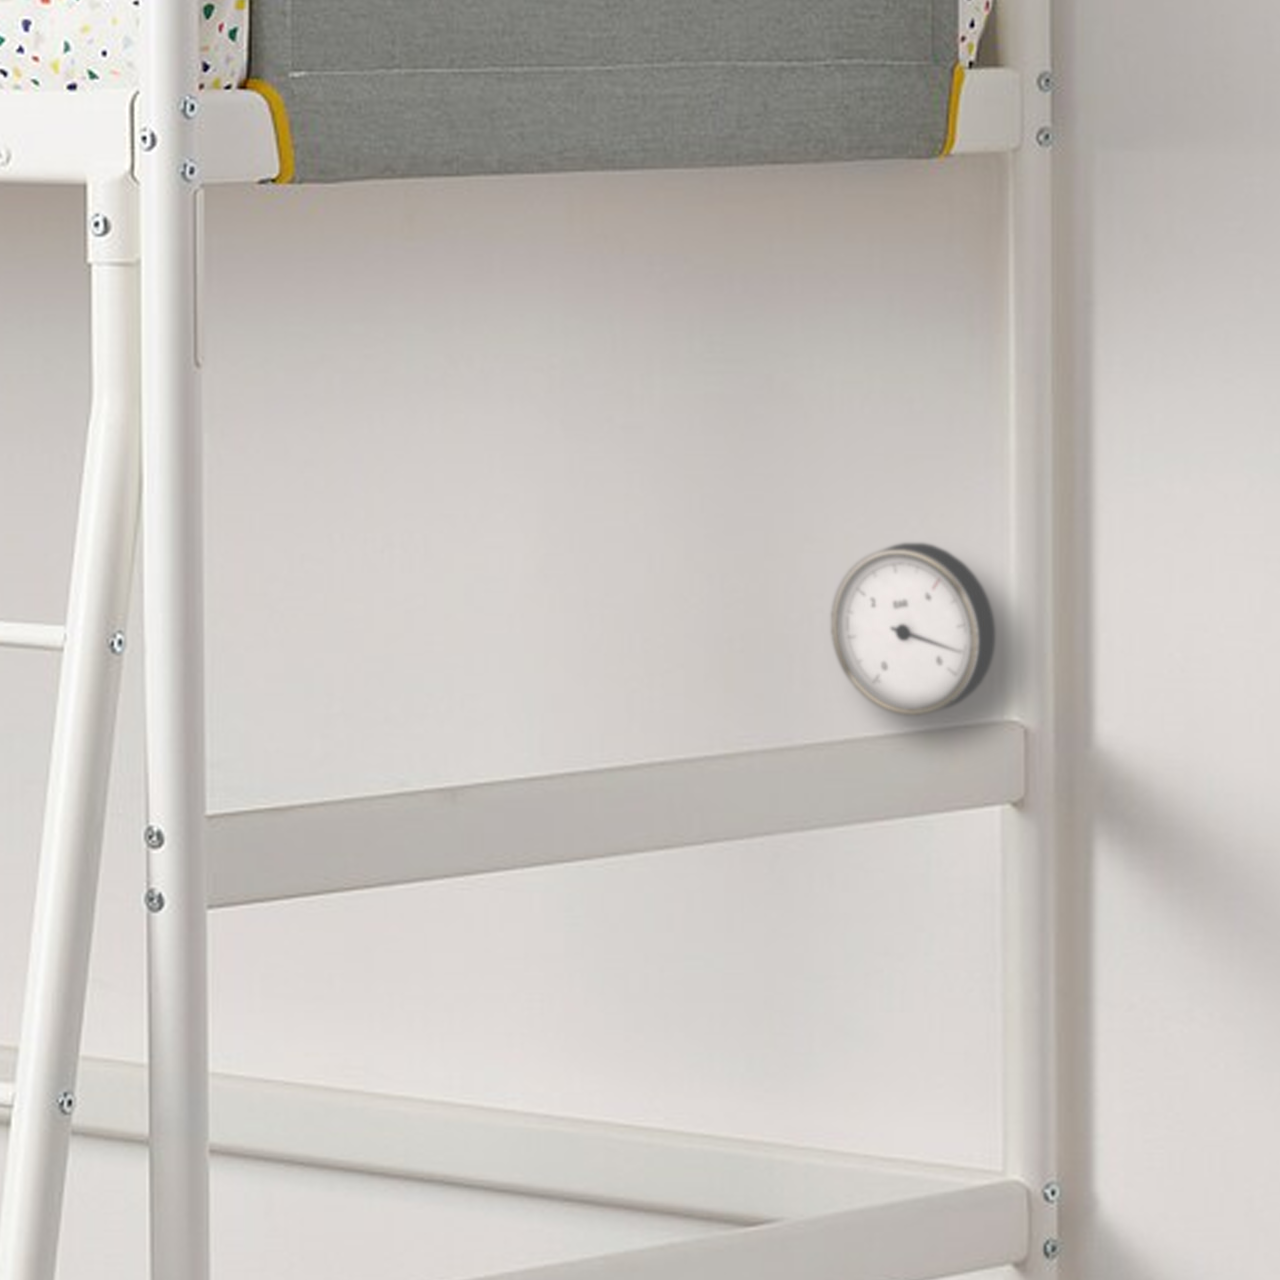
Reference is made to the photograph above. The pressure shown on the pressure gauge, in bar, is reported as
5.5 bar
